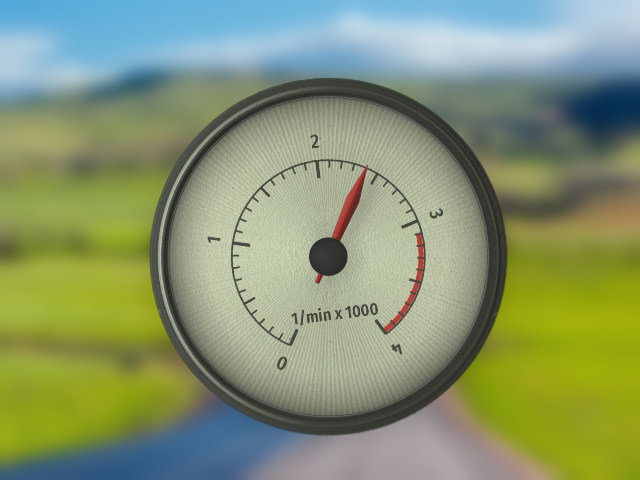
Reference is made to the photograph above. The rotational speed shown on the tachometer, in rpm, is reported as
2400 rpm
